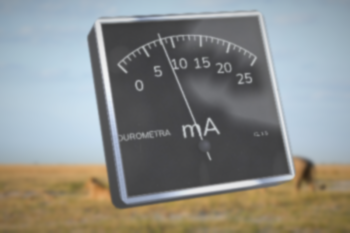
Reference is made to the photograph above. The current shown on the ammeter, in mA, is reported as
8 mA
